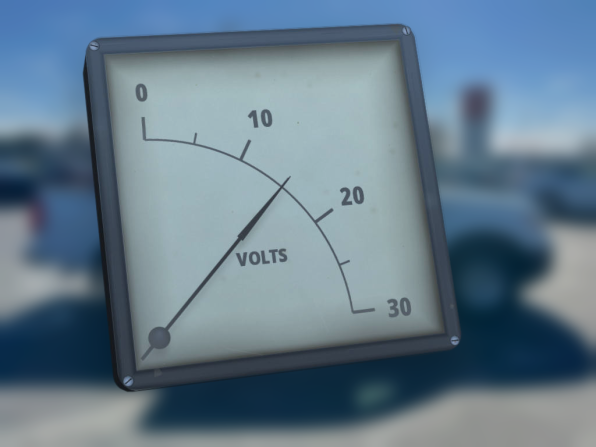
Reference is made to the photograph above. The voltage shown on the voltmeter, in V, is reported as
15 V
